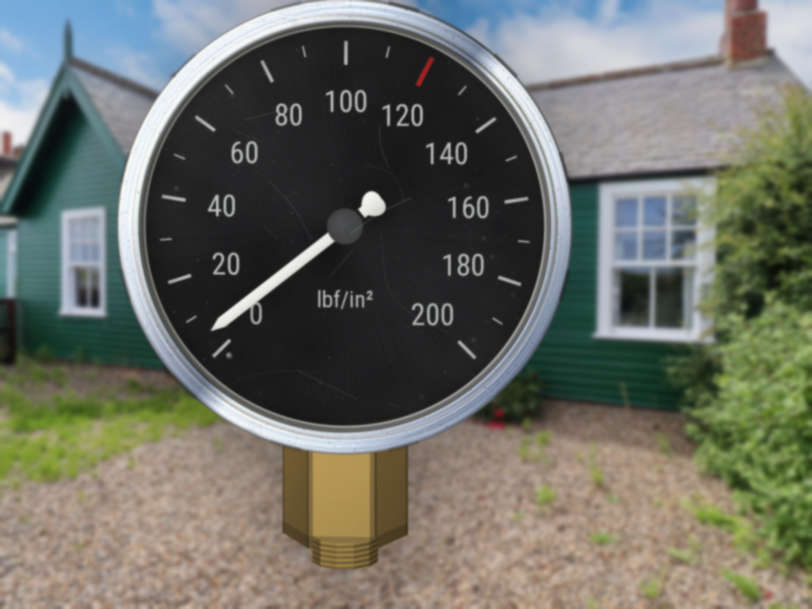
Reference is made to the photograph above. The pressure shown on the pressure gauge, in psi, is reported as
5 psi
